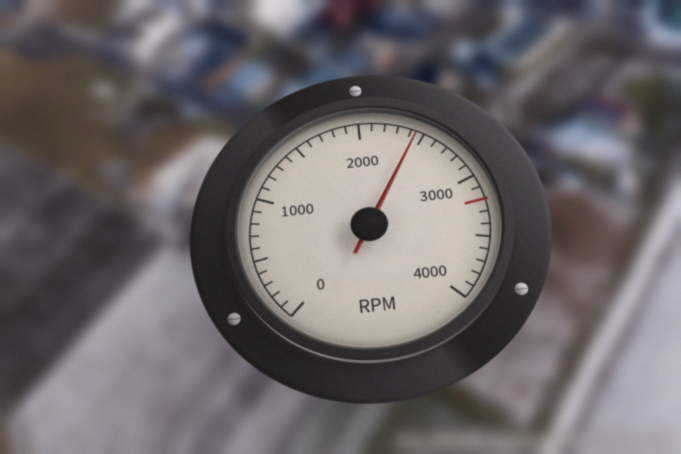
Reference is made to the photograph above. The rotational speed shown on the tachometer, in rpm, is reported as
2450 rpm
